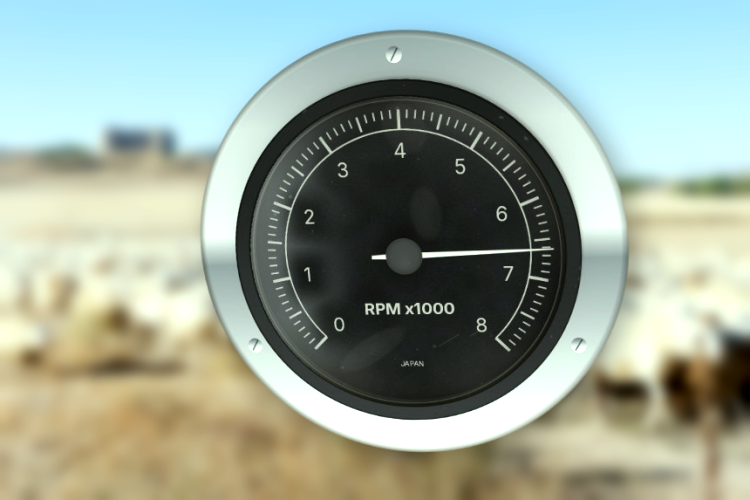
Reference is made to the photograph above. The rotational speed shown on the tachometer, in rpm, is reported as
6600 rpm
